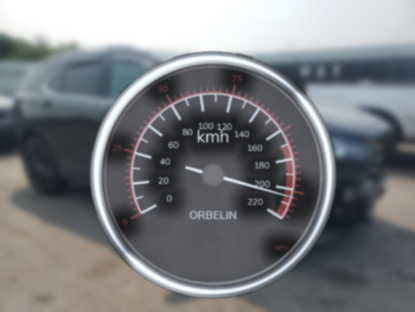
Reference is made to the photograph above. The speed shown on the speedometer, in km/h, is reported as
205 km/h
